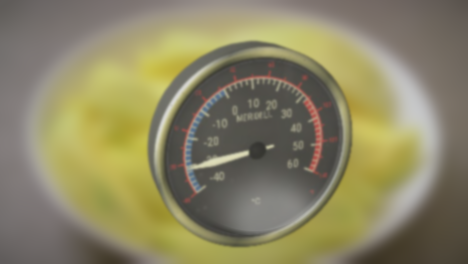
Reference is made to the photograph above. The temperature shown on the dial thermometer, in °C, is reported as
-30 °C
